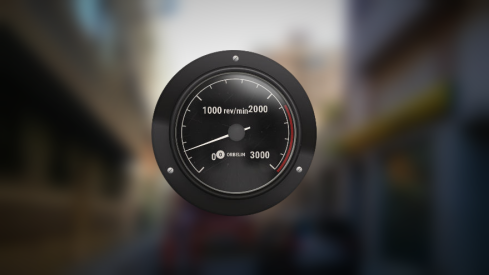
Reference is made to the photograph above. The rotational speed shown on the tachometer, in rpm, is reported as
300 rpm
